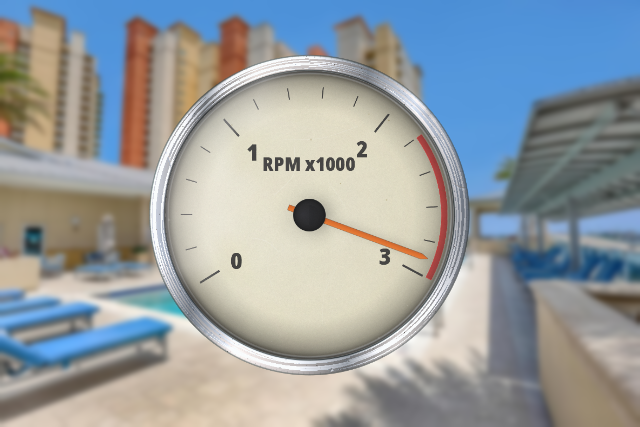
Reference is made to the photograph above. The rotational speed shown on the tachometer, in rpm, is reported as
2900 rpm
